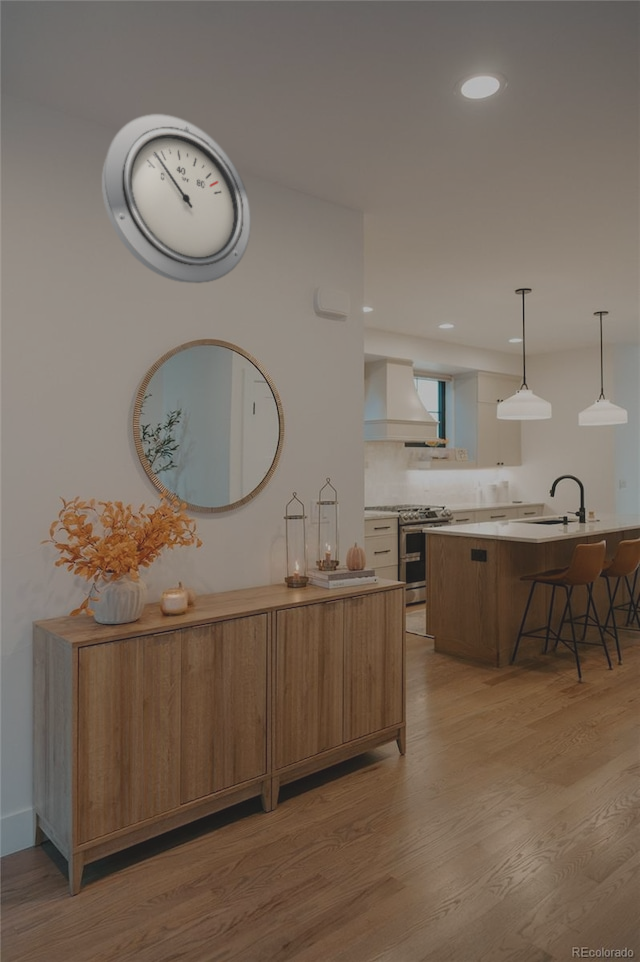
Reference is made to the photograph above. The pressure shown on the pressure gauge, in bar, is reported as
10 bar
